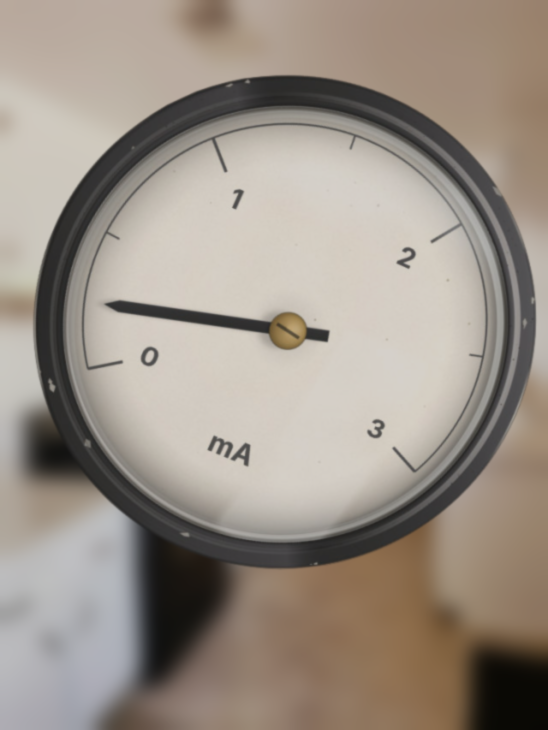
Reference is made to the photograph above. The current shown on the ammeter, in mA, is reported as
0.25 mA
